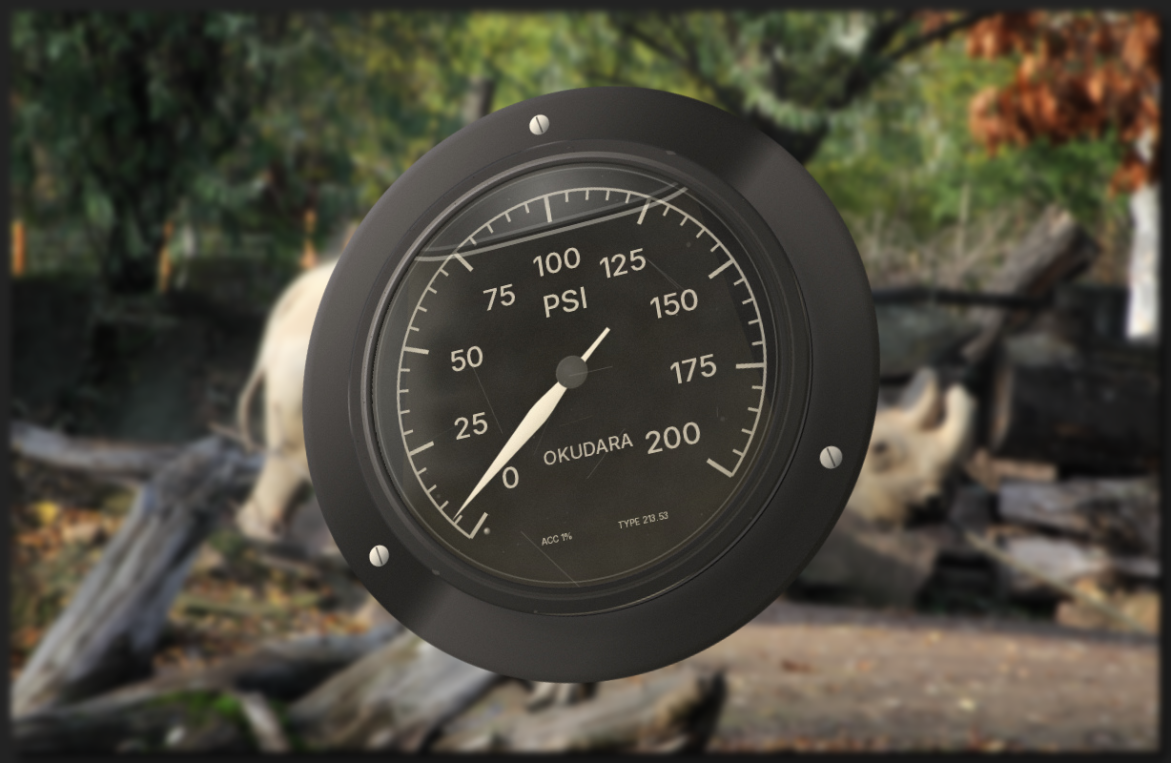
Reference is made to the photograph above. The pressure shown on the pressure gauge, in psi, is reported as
5 psi
